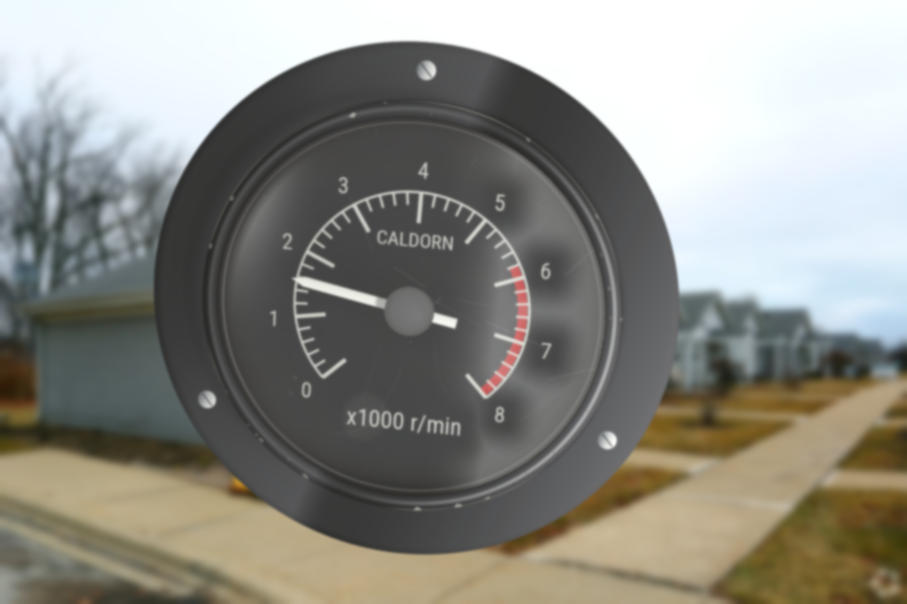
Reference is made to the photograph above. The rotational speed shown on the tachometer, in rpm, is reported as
1600 rpm
